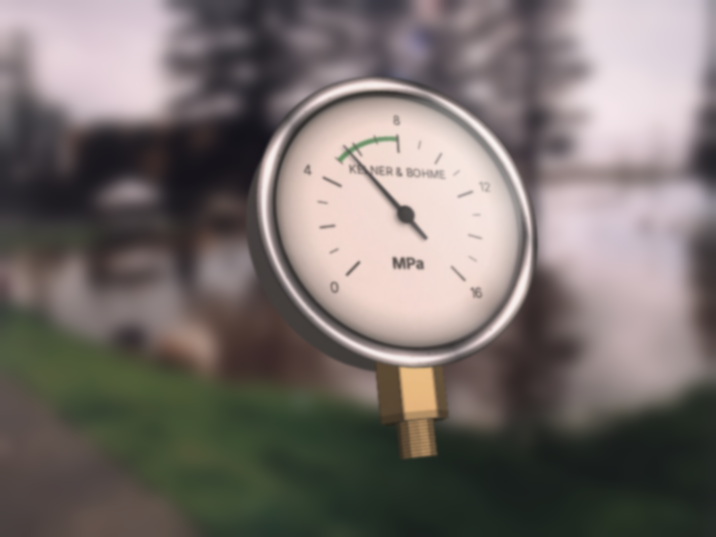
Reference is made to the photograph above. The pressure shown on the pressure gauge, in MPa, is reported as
5.5 MPa
